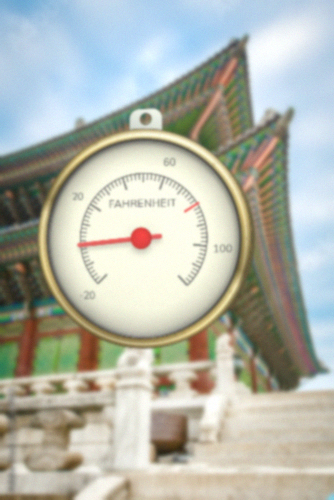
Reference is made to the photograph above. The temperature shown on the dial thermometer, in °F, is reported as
0 °F
